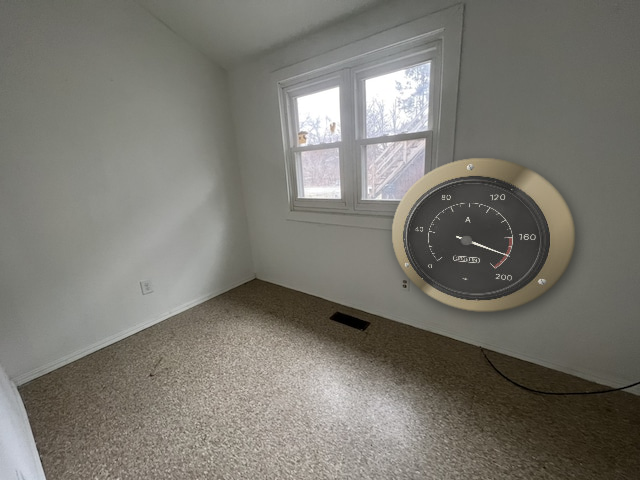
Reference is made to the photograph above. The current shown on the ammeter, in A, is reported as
180 A
